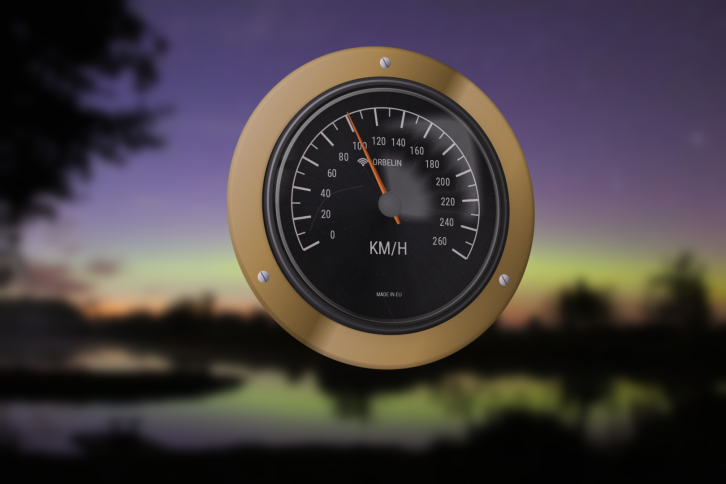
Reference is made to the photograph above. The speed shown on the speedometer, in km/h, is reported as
100 km/h
